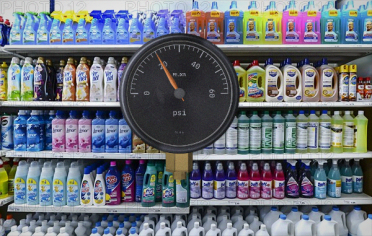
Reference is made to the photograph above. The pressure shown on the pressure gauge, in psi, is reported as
20 psi
